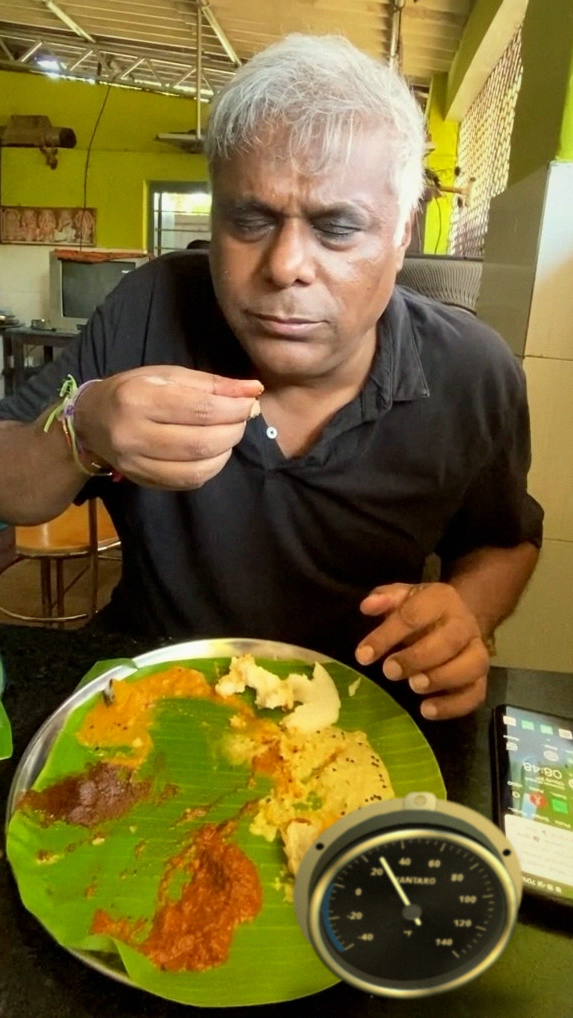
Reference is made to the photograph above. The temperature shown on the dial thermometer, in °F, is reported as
28 °F
